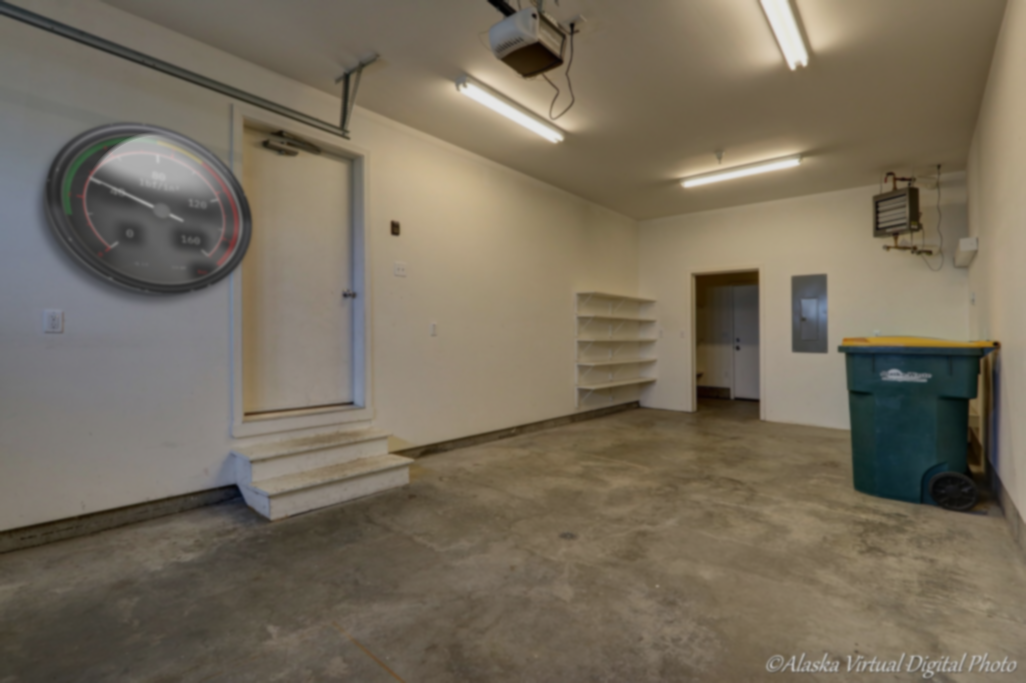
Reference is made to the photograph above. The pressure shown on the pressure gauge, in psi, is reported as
40 psi
